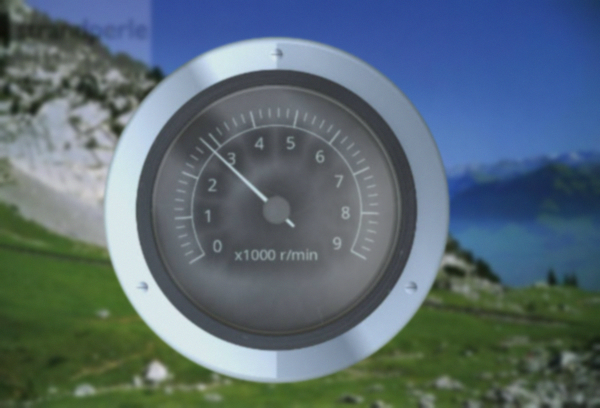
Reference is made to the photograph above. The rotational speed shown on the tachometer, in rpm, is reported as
2800 rpm
